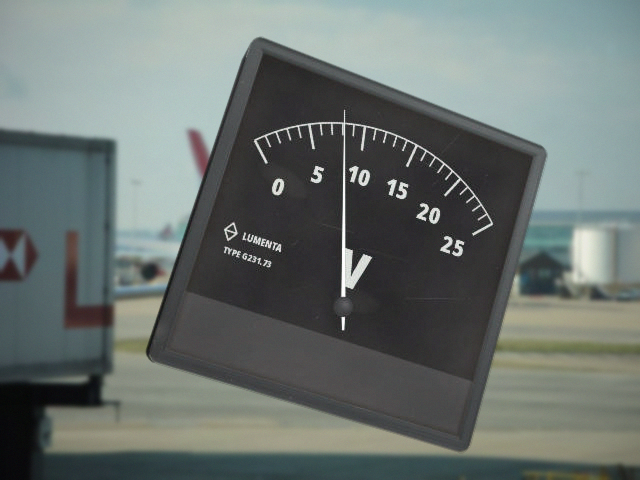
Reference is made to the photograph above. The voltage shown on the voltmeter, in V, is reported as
8 V
